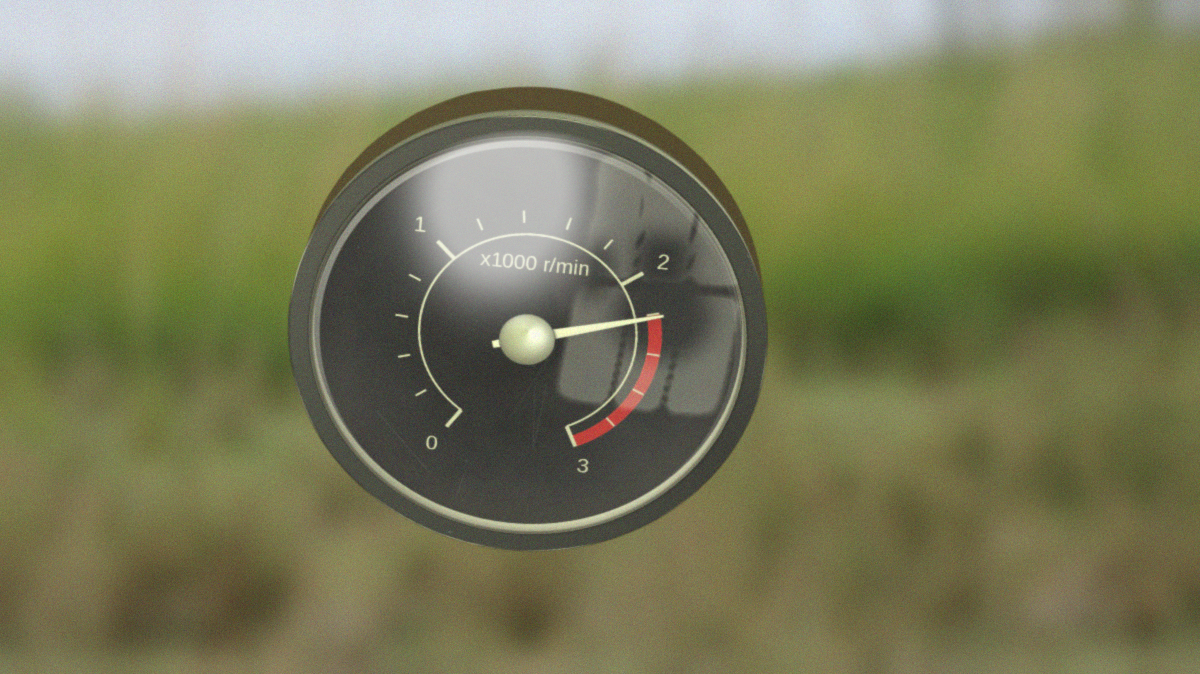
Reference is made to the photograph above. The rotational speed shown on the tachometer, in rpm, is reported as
2200 rpm
